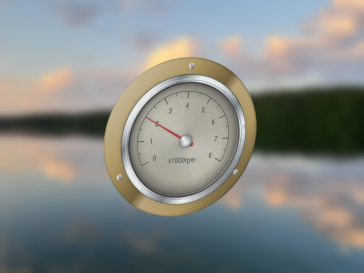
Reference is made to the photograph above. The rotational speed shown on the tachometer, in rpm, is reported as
2000 rpm
